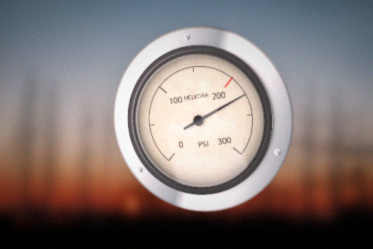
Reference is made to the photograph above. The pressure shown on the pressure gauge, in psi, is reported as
225 psi
